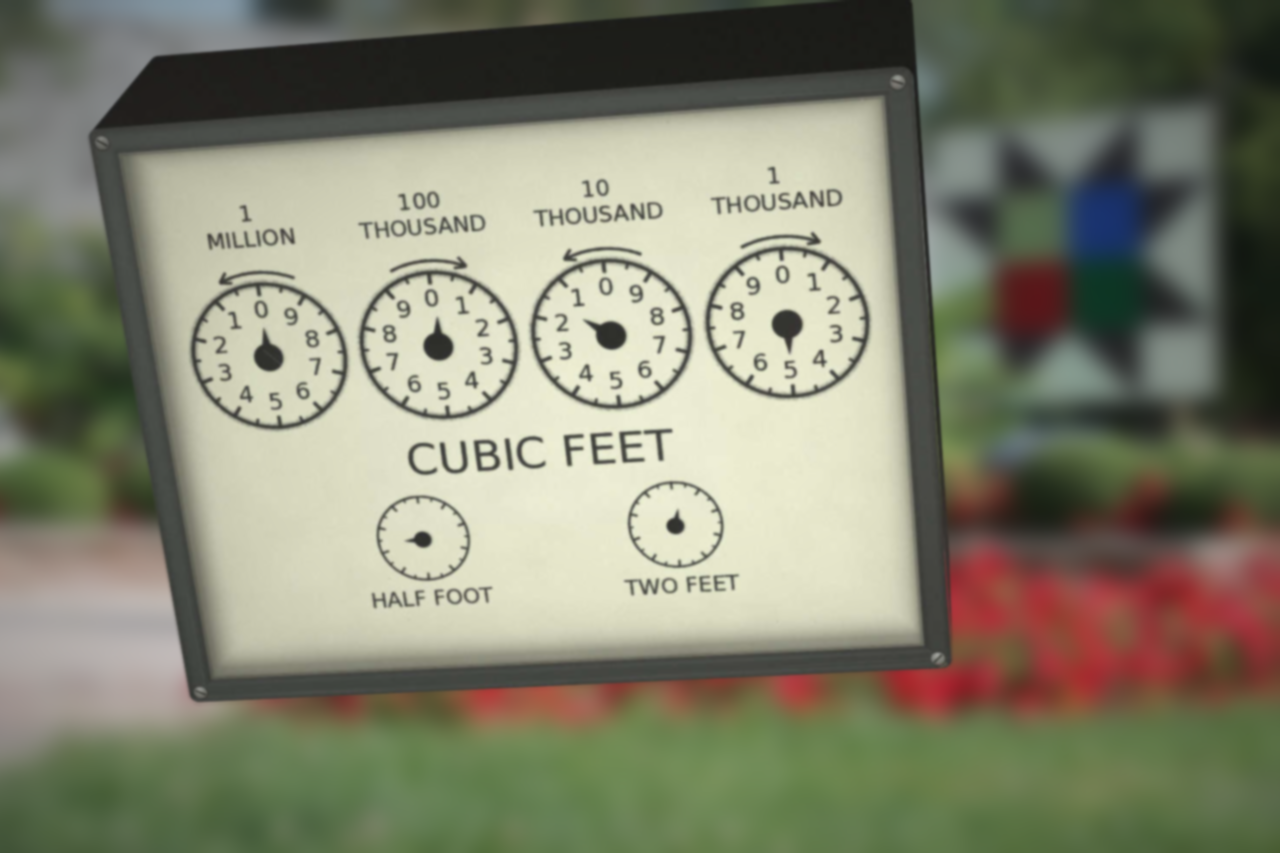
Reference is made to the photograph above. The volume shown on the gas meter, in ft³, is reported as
1500 ft³
